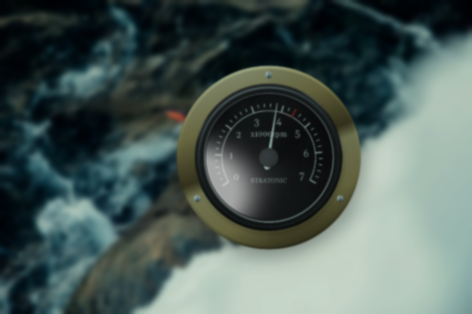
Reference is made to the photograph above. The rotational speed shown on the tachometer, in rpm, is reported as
3800 rpm
